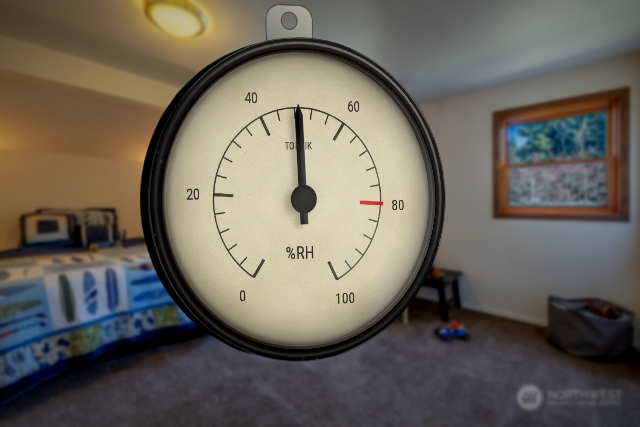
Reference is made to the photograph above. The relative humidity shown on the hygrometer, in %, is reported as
48 %
